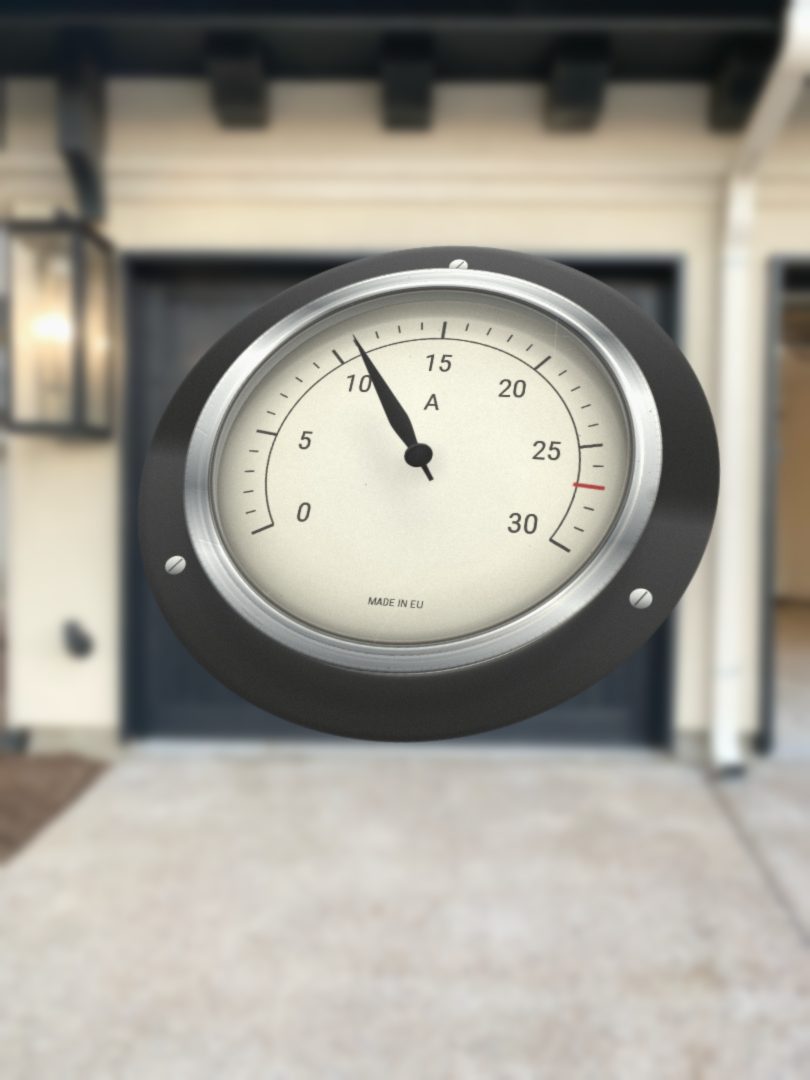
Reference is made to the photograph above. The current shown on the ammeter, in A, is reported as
11 A
